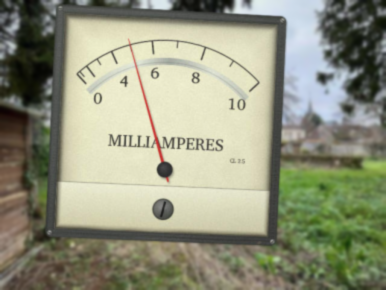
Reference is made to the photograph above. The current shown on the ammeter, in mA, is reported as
5 mA
